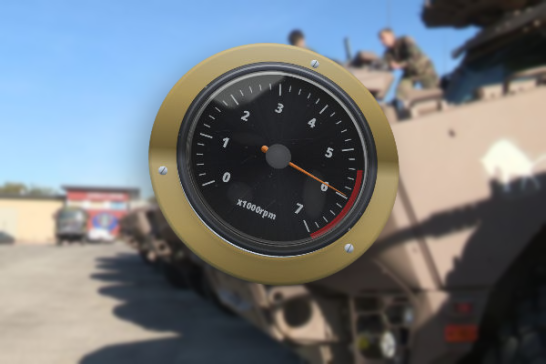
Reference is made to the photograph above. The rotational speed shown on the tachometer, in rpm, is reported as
6000 rpm
